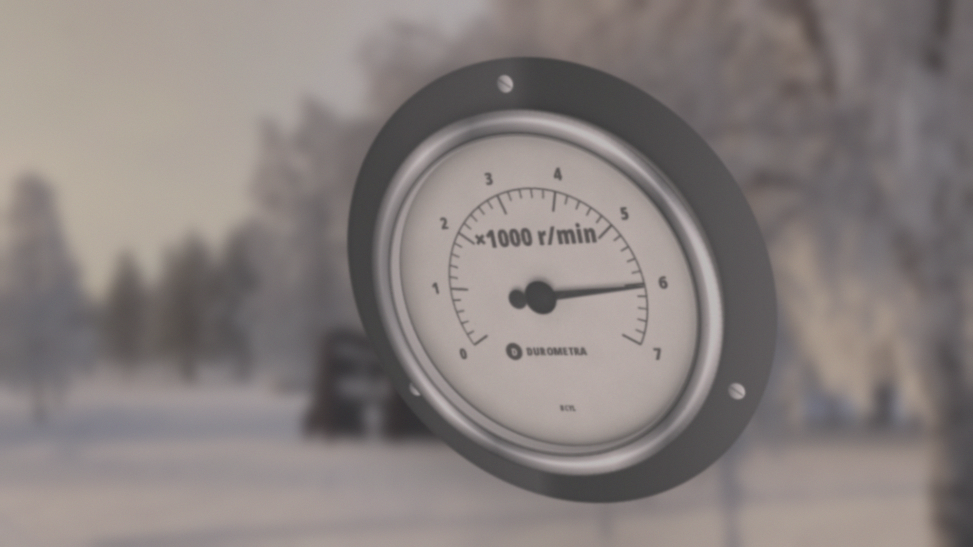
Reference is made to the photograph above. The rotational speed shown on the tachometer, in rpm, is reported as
6000 rpm
